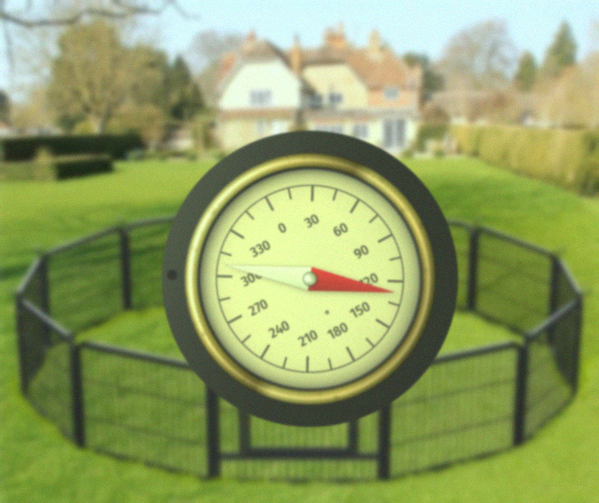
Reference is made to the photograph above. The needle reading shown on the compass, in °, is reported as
127.5 °
